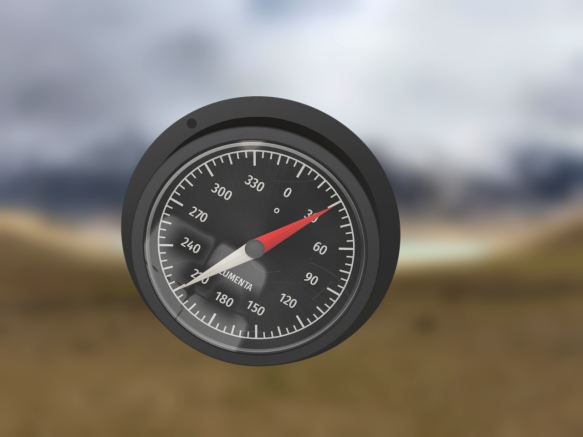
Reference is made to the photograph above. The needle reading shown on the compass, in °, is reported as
30 °
